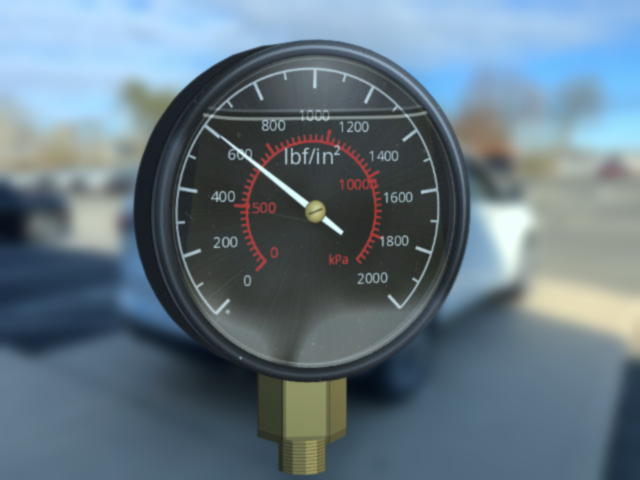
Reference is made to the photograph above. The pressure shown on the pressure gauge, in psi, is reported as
600 psi
